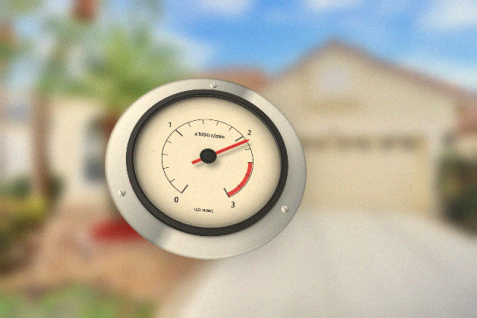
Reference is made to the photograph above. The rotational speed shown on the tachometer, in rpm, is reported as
2100 rpm
